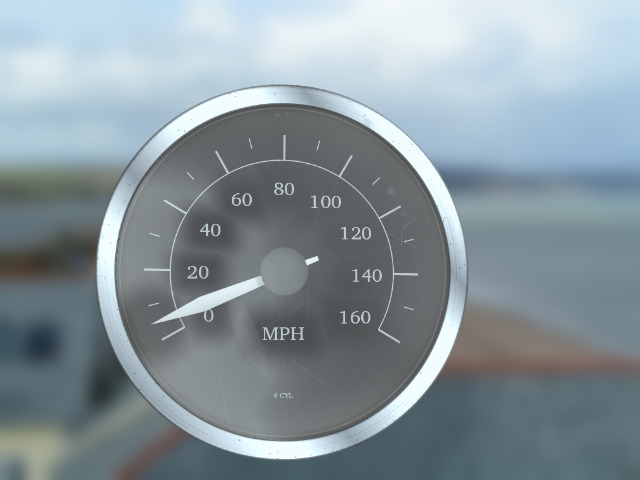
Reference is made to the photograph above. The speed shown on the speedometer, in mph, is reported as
5 mph
